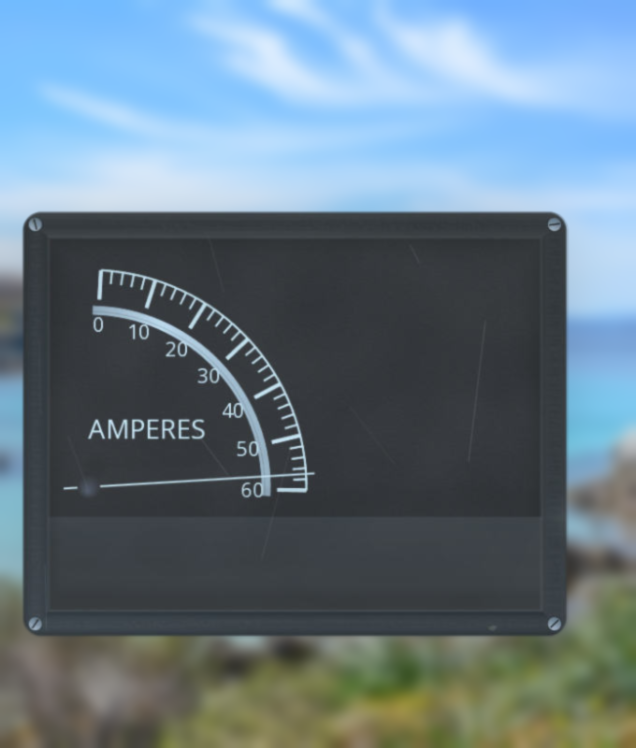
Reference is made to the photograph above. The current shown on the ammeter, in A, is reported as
57 A
